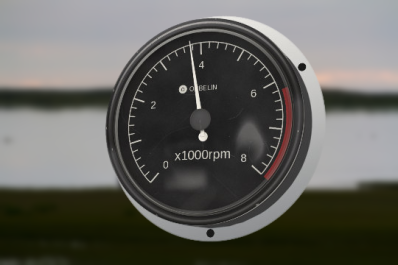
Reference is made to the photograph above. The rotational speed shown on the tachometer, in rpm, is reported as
3800 rpm
